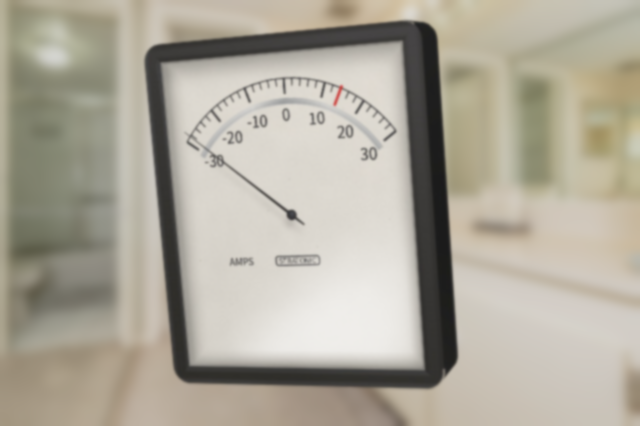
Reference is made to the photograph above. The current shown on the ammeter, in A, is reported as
-28 A
